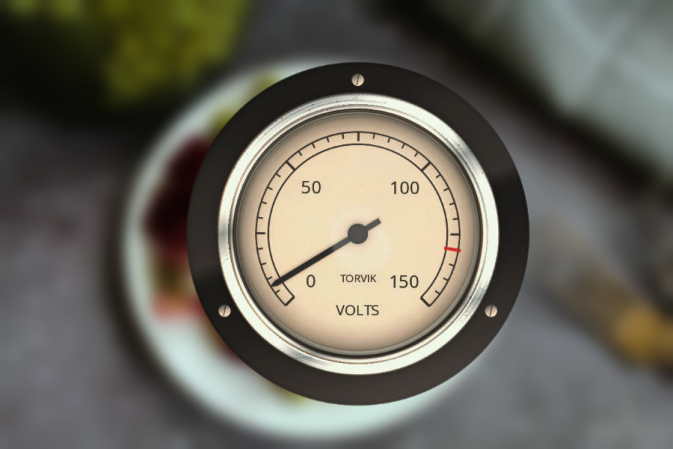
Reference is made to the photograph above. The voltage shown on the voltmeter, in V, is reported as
7.5 V
